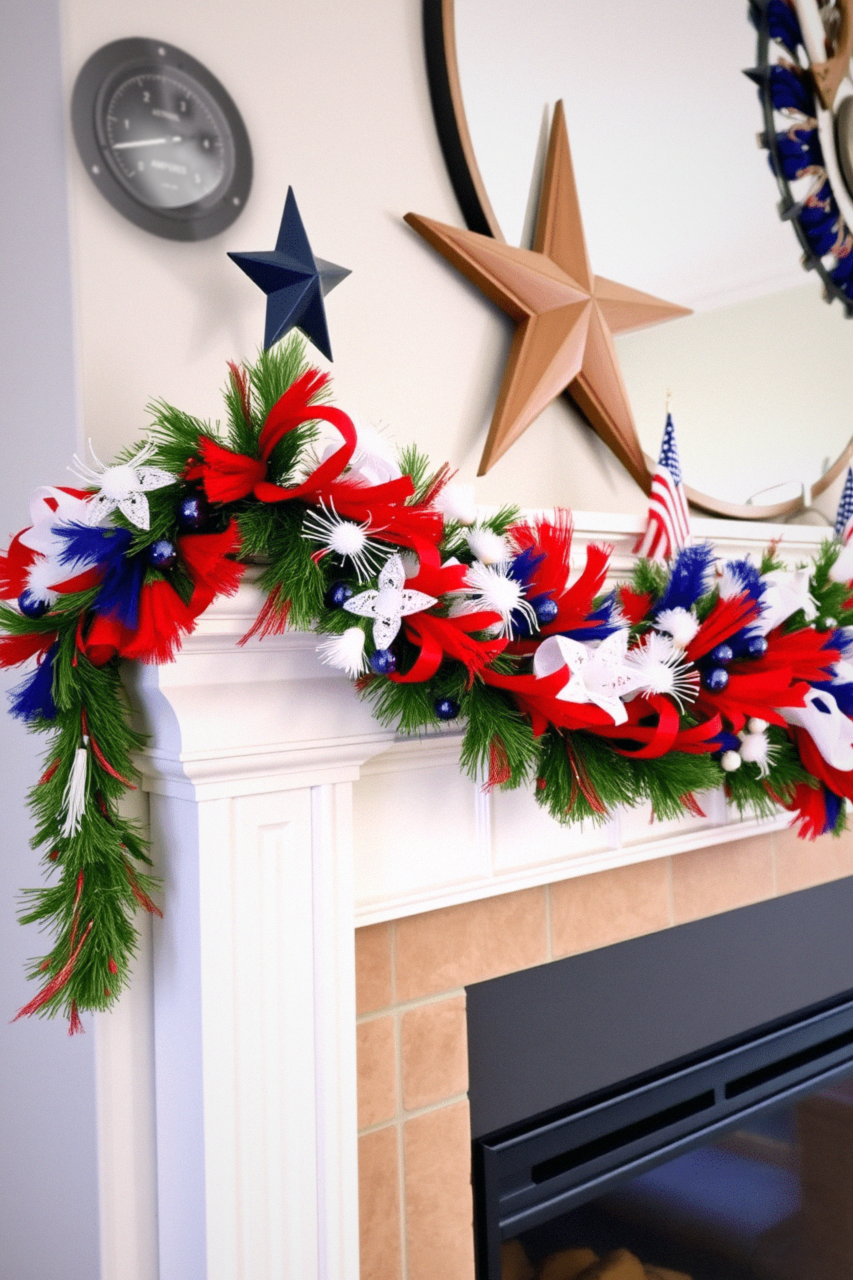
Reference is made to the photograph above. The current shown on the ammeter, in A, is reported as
0.5 A
